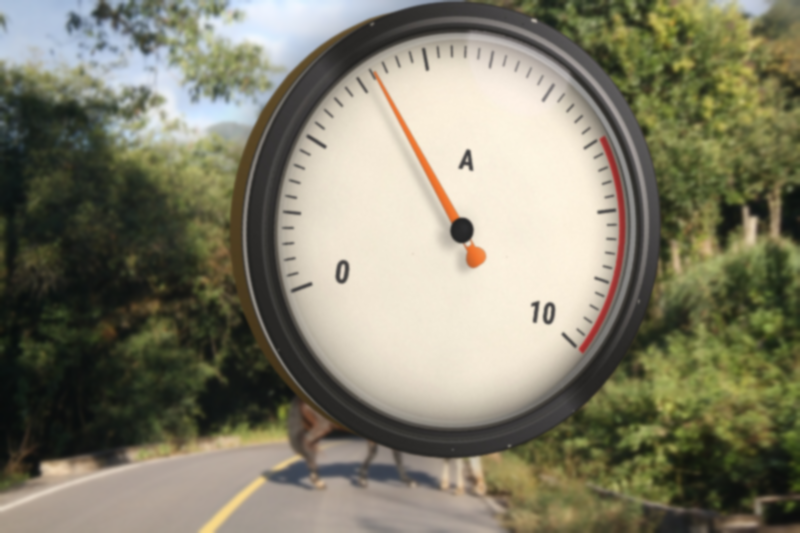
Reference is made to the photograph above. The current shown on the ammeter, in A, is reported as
3.2 A
